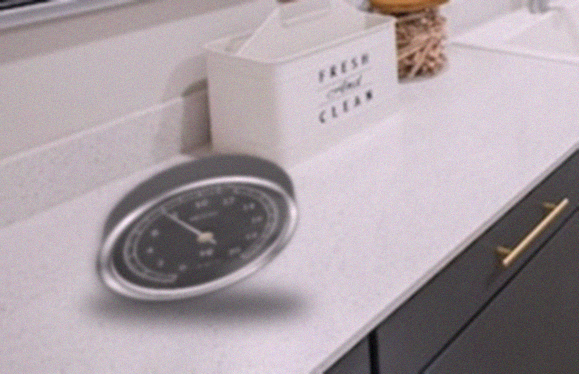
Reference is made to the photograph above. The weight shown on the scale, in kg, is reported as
8 kg
